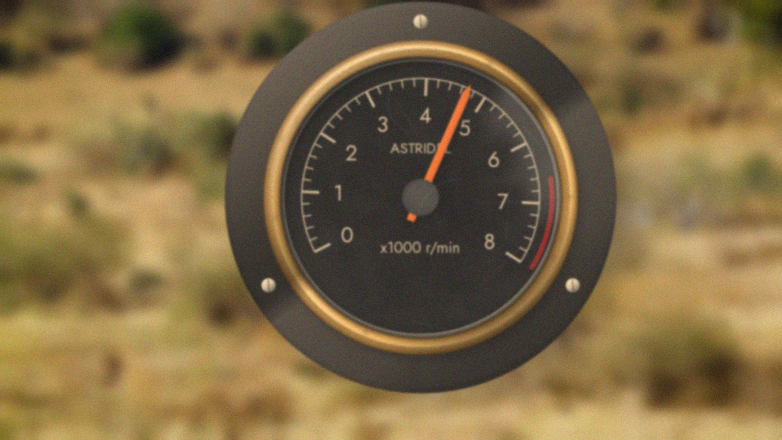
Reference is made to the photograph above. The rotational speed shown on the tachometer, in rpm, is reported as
4700 rpm
